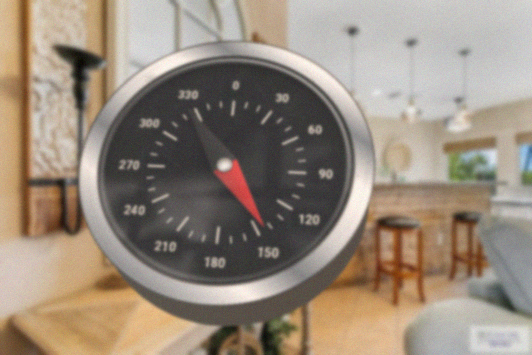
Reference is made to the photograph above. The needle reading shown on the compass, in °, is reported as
145 °
